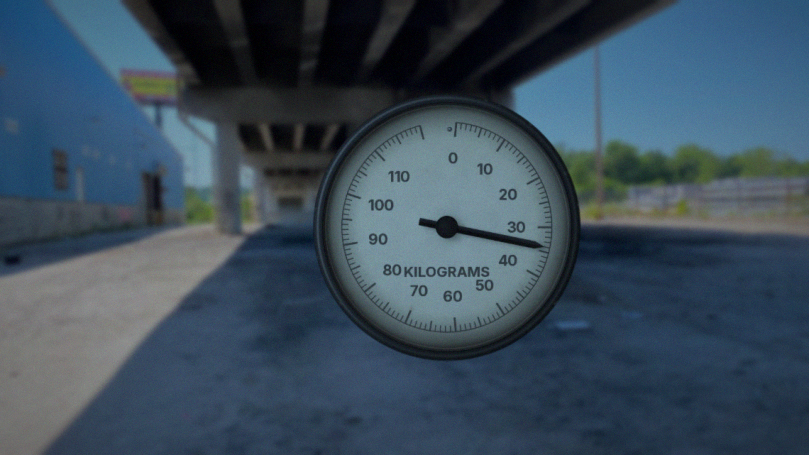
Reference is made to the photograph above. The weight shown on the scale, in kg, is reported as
34 kg
